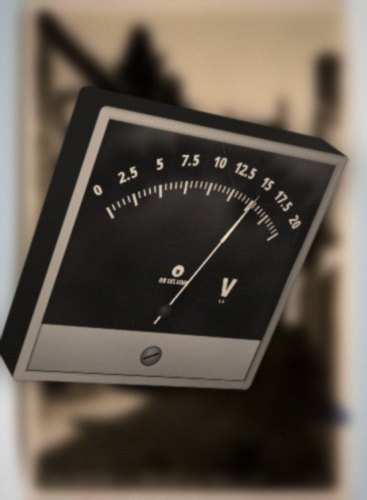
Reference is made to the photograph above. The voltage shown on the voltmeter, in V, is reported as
15 V
